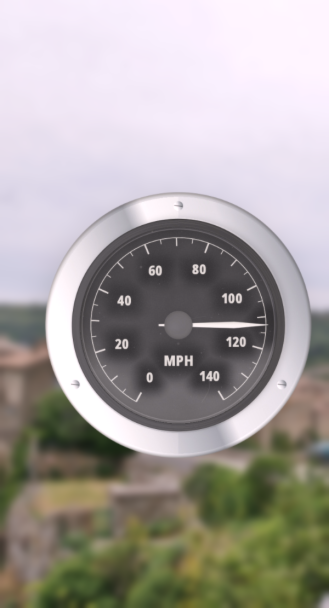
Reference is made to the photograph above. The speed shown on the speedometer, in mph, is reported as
112.5 mph
